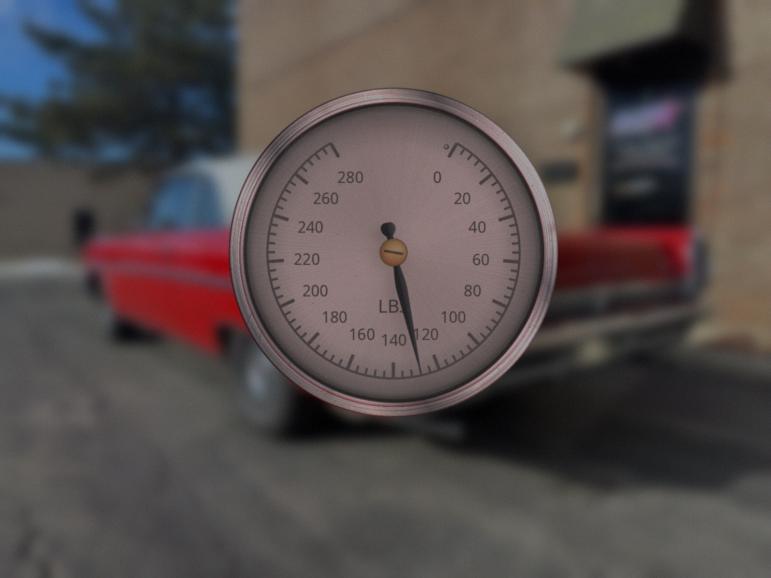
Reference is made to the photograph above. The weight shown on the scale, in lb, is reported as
128 lb
